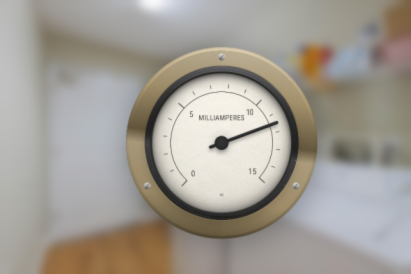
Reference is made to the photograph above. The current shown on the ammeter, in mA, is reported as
11.5 mA
